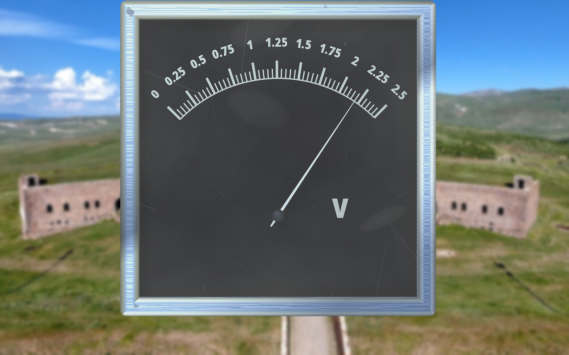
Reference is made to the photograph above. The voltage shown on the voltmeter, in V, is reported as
2.2 V
